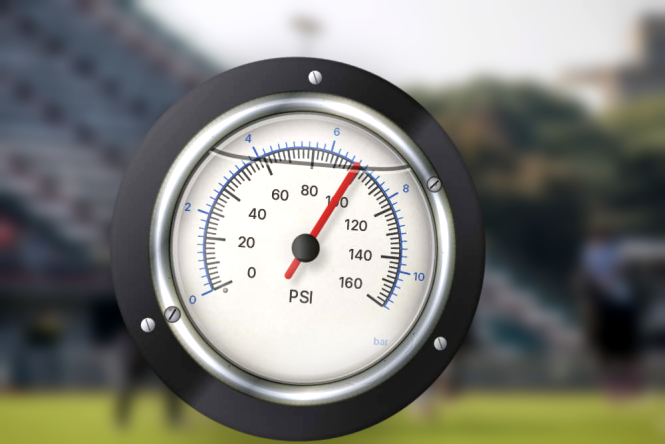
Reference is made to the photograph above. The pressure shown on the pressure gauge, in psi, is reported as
98 psi
